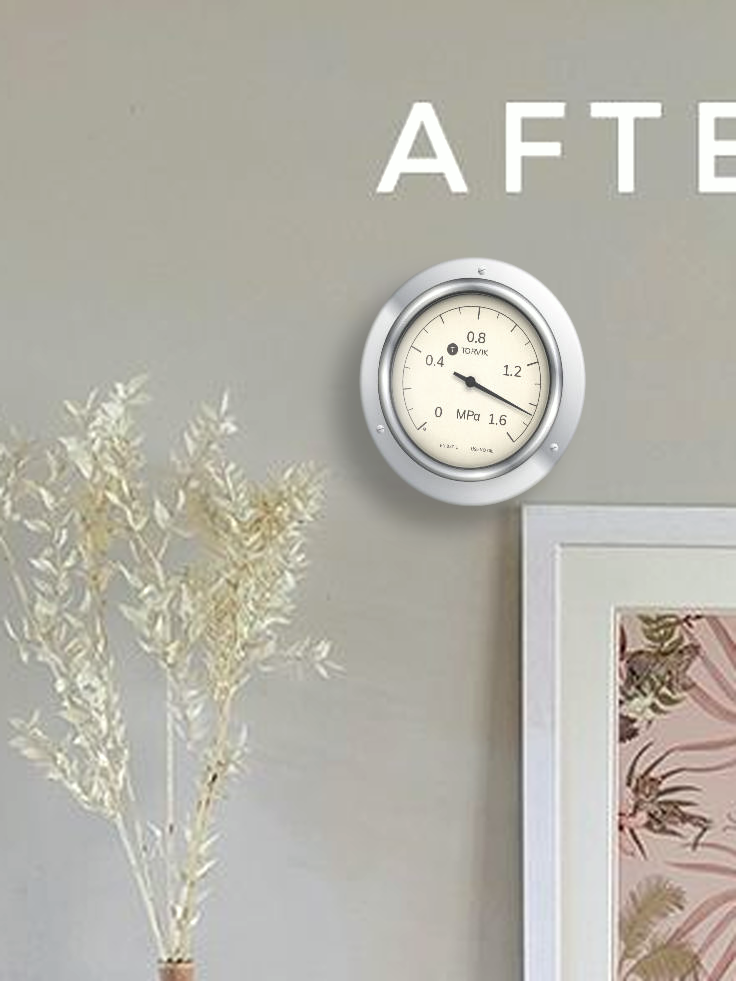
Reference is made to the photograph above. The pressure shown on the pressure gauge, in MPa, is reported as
1.45 MPa
